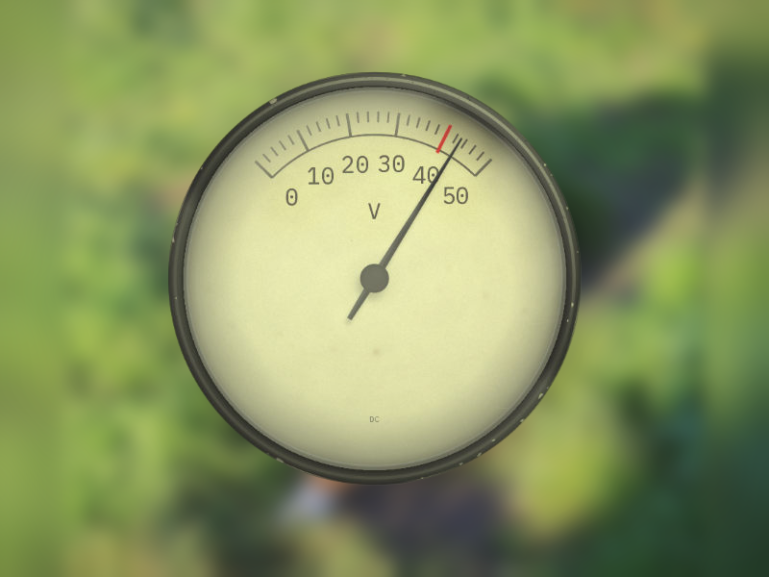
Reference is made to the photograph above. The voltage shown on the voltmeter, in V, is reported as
43 V
